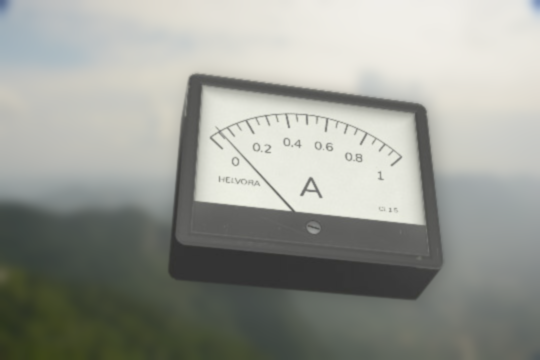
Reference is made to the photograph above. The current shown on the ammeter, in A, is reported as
0.05 A
